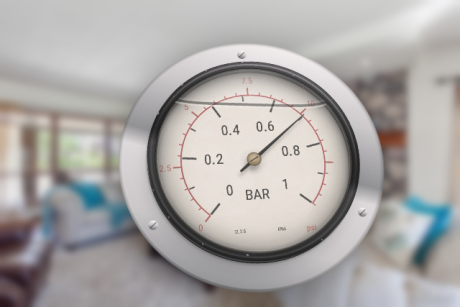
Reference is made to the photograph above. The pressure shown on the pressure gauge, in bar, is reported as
0.7 bar
